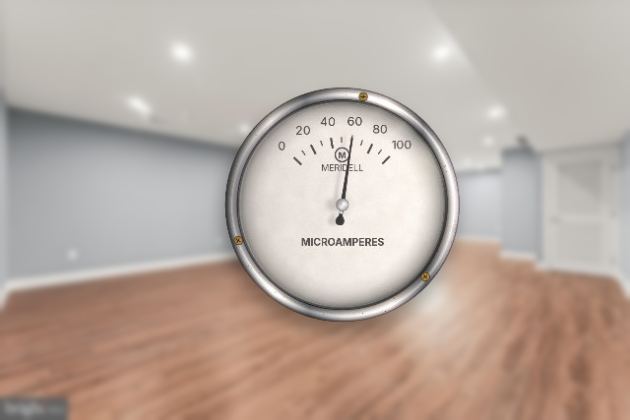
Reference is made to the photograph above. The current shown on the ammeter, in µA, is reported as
60 µA
